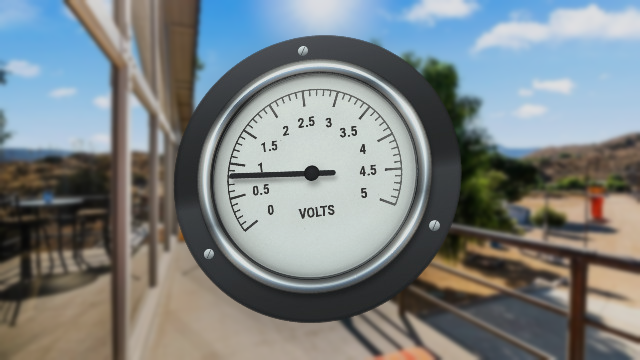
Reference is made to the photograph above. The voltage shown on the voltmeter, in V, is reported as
0.8 V
